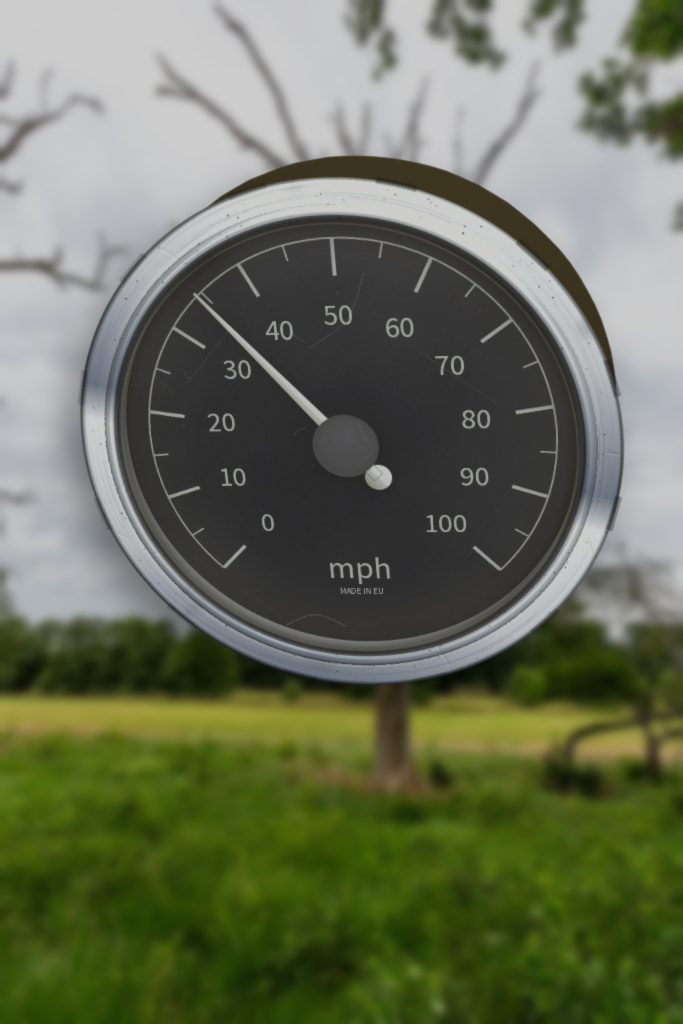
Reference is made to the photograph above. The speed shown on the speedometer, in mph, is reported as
35 mph
